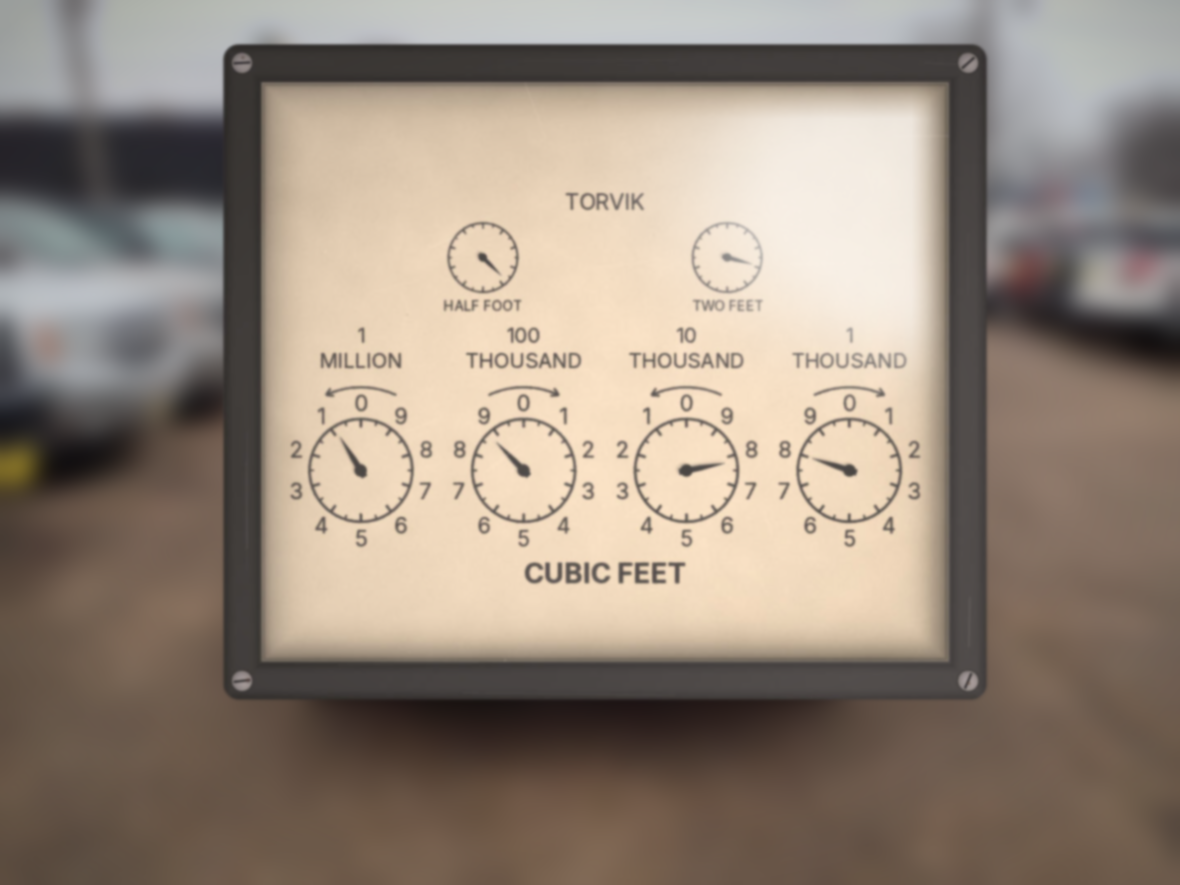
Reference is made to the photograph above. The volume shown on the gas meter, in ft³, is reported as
87800 ft³
